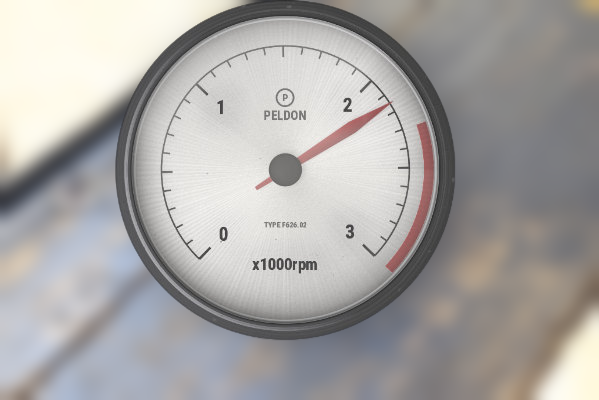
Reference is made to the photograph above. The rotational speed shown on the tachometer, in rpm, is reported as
2150 rpm
